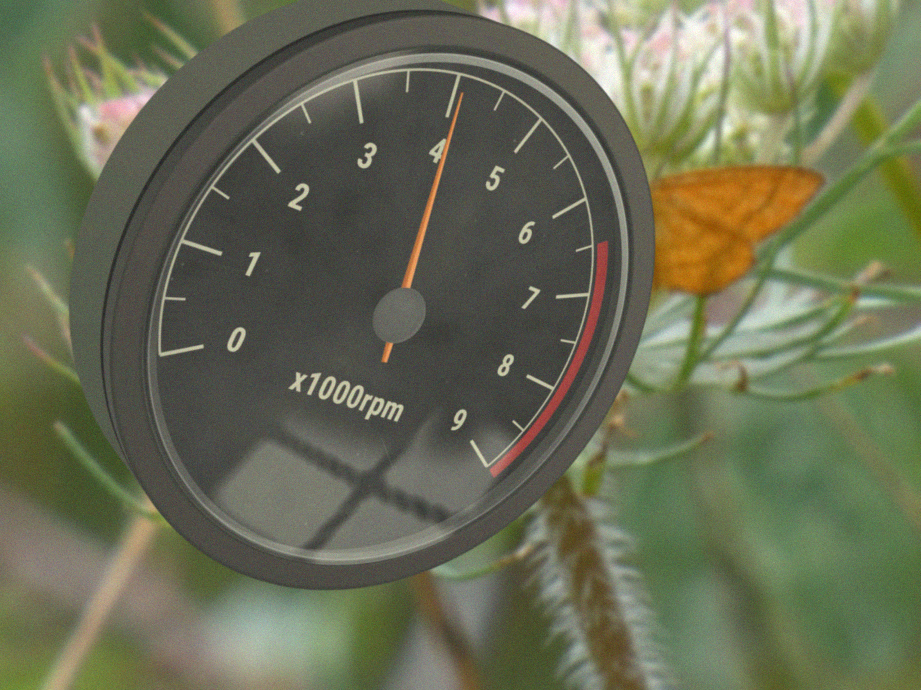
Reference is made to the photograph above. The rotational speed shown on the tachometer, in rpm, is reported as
4000 rpm
